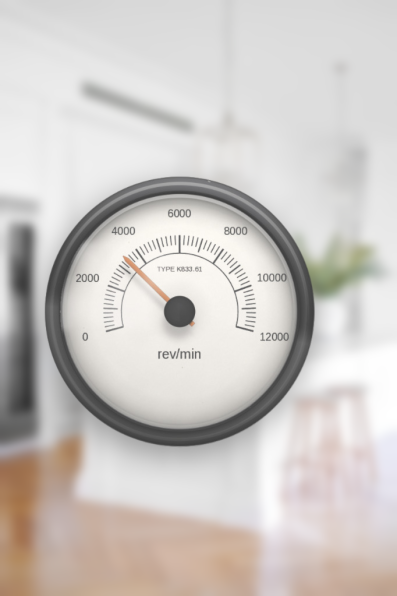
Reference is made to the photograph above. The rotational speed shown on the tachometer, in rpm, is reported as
3400 rpm
